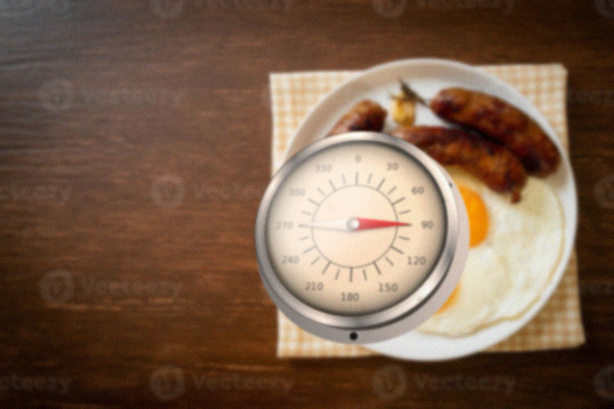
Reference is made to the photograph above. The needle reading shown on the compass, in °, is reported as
90 °
